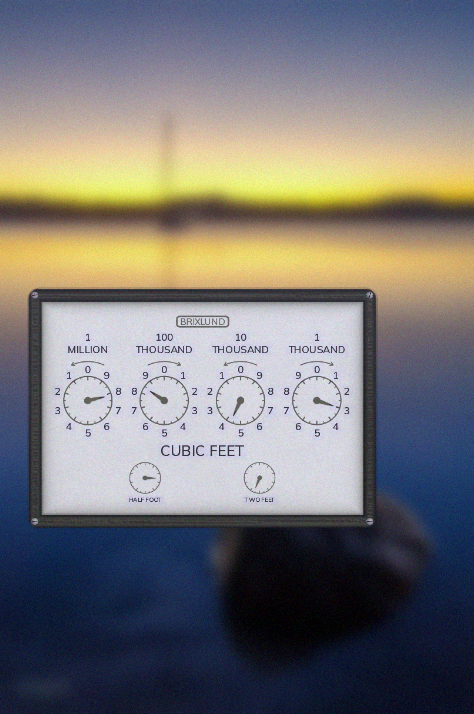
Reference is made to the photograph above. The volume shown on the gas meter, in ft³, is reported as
784300 ft³
